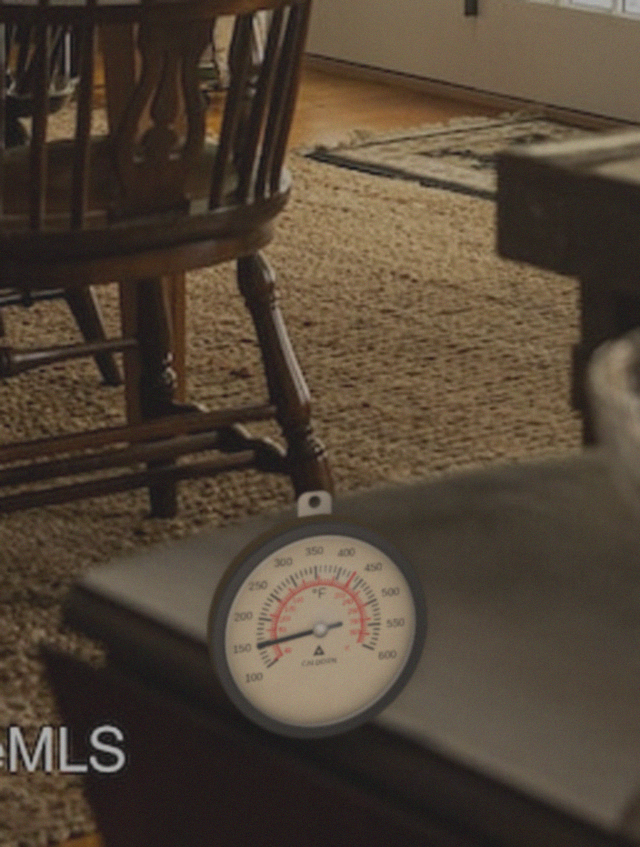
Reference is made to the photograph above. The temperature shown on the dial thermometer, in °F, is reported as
150 °F
